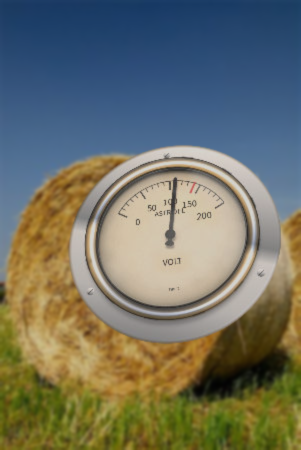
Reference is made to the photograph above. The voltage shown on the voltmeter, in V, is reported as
110 V
